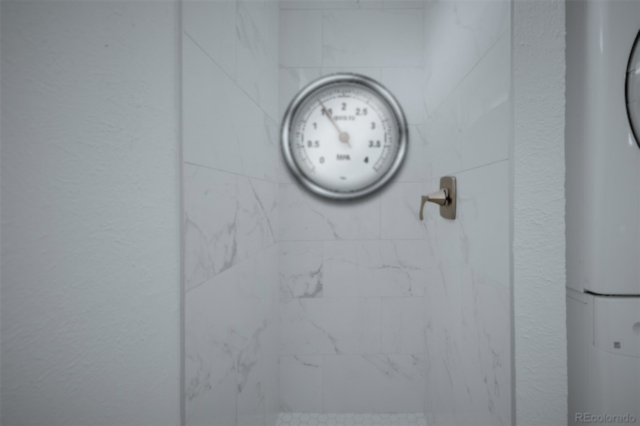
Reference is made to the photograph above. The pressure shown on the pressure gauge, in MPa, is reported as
1.5 MPa
